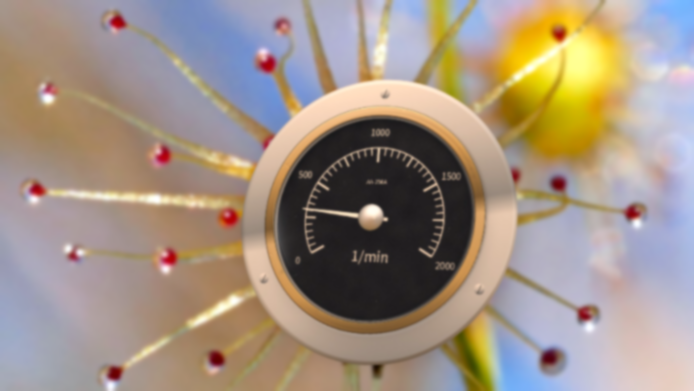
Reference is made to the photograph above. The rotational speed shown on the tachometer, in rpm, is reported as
300 rpm
